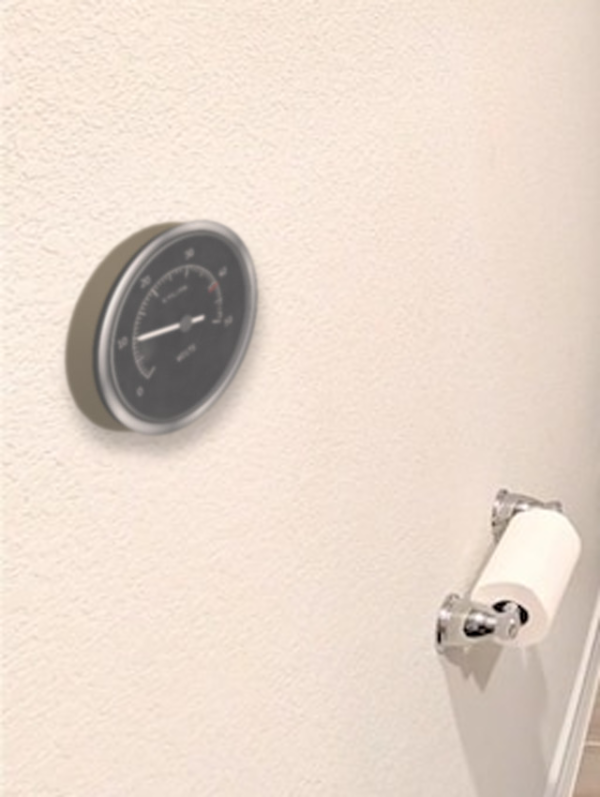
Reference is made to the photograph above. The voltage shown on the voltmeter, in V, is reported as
10 V
